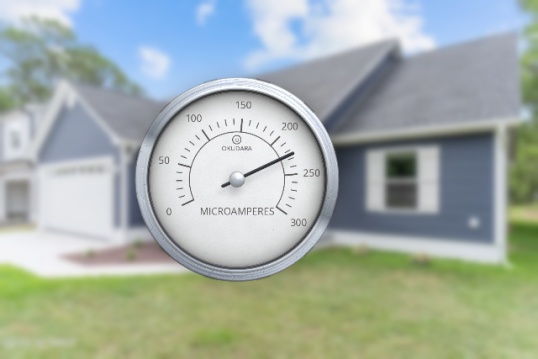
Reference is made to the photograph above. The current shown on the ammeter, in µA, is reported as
225 µA
